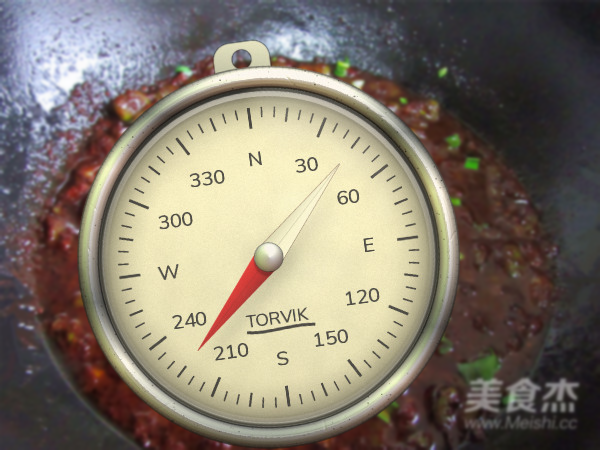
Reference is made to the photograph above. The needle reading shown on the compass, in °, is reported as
225 °
